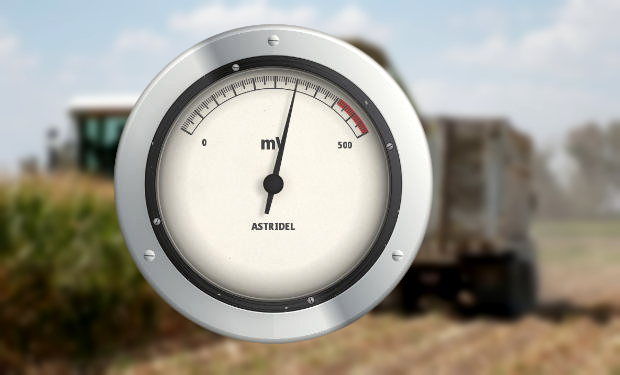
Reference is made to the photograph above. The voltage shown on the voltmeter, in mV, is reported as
300 mV
